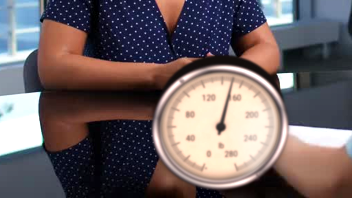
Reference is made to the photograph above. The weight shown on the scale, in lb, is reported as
150 lb
